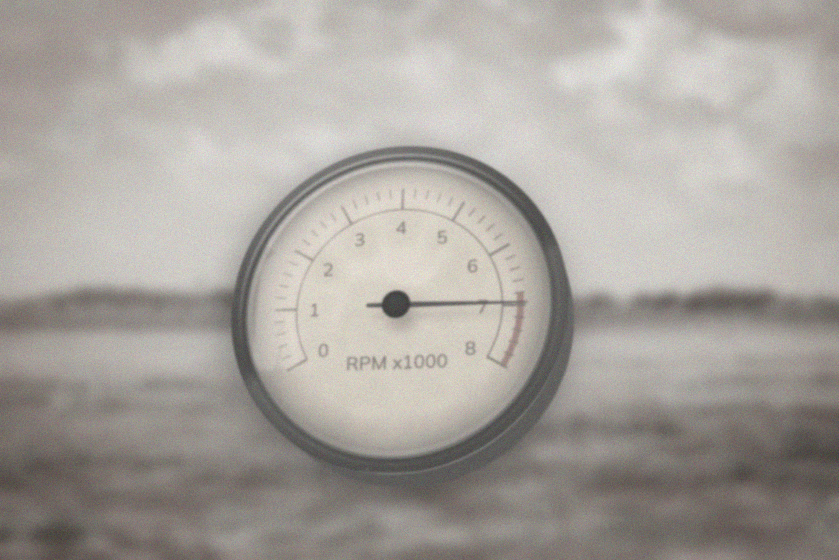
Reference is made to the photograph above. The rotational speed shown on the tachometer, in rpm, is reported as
7000 rpm
